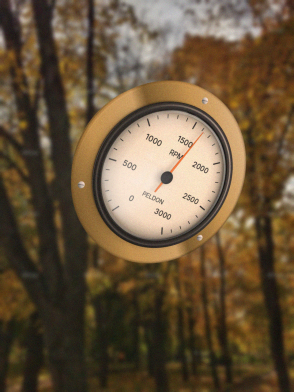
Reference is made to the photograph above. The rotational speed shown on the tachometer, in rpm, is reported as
1600 rpm
